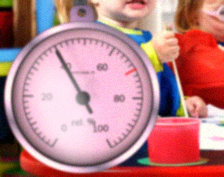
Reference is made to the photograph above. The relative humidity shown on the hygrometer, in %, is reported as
40 %
